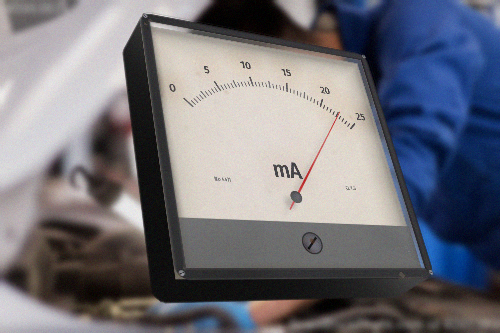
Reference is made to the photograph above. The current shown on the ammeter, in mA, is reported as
22.5 mA
